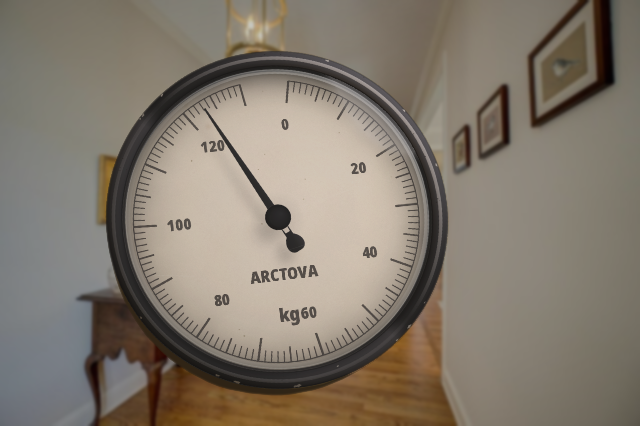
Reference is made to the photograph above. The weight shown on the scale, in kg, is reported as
123 kg
